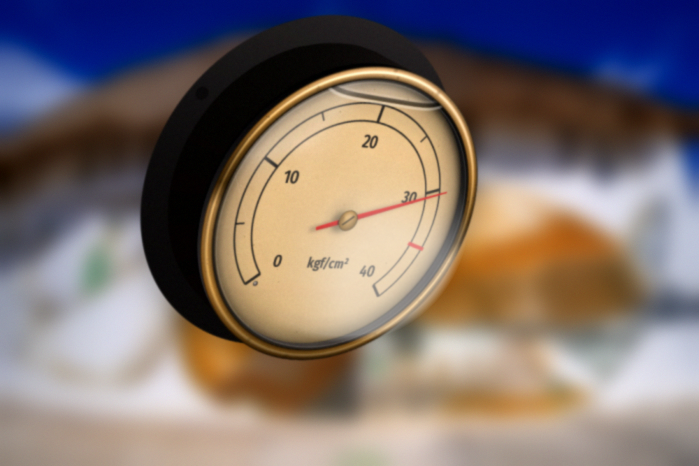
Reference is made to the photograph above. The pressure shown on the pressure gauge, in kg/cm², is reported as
30 kg/cm²
